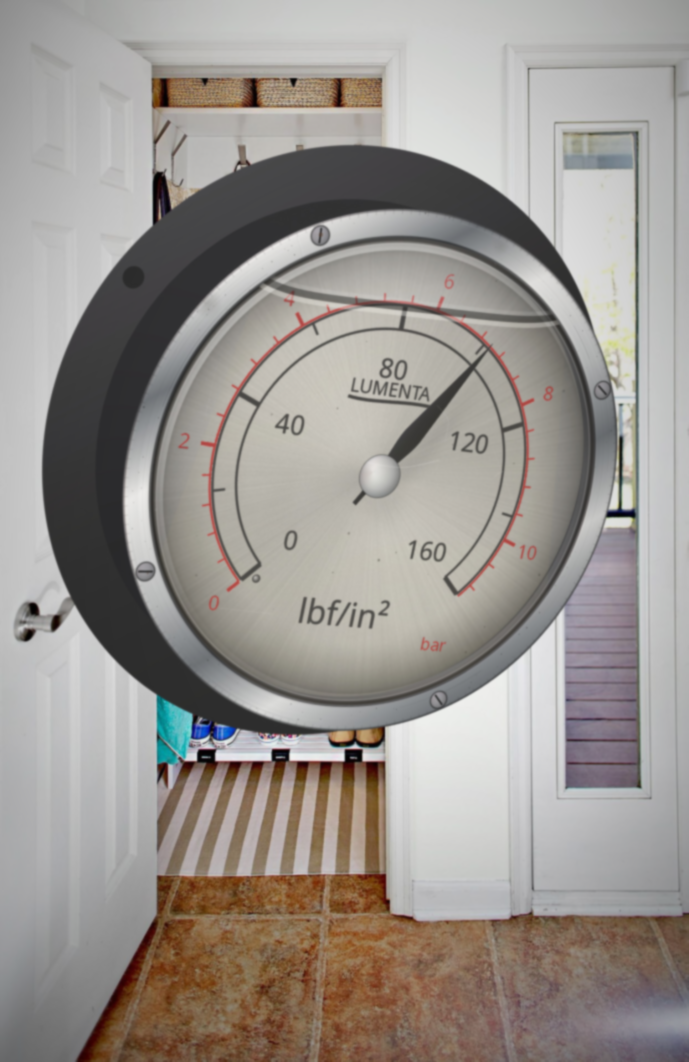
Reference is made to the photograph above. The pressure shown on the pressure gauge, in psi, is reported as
100 psi
